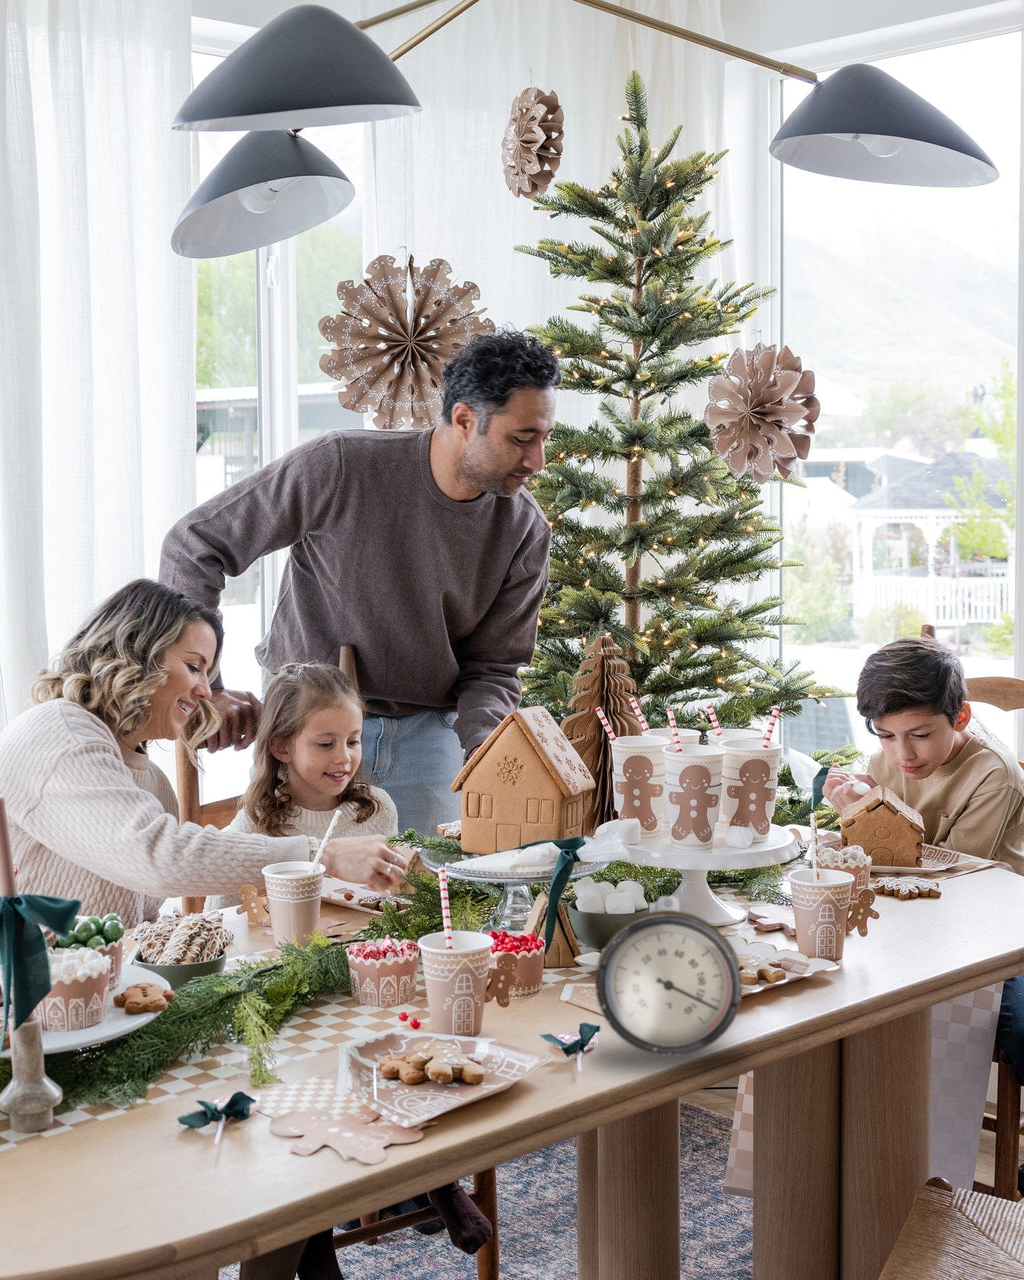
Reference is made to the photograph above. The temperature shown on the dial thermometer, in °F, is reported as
125 °F
